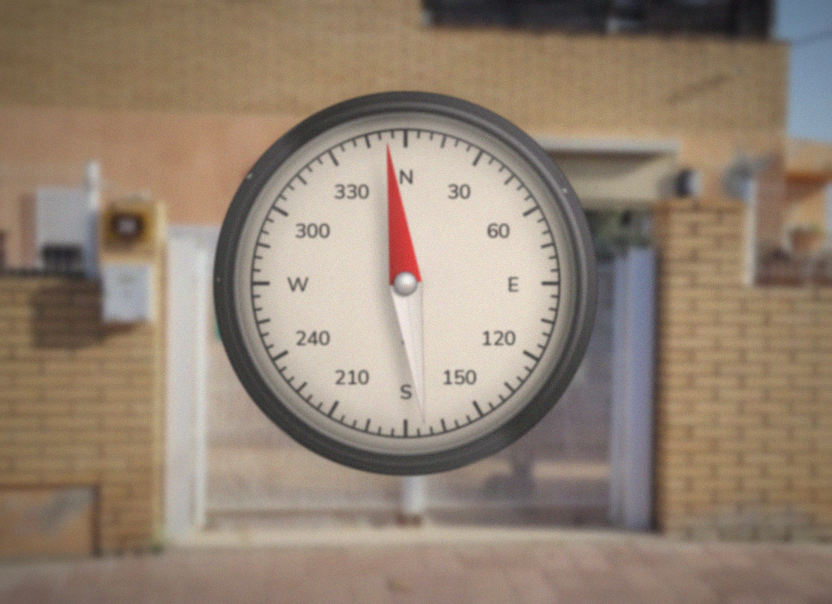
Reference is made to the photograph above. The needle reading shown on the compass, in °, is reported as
352.5 °
